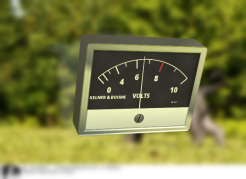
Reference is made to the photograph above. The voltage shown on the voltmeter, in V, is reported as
6.5 V
